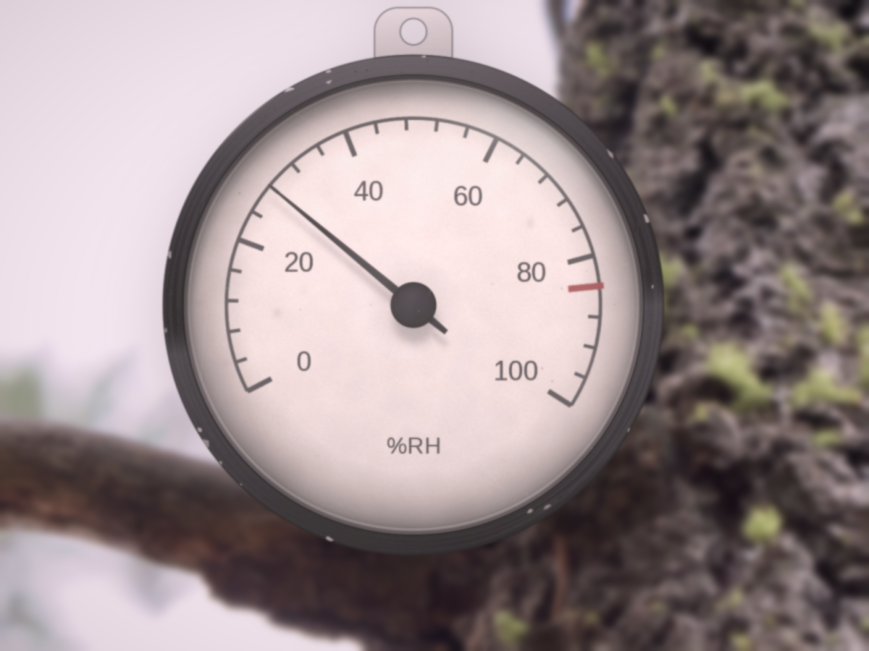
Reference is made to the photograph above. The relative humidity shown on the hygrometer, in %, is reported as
28 %
